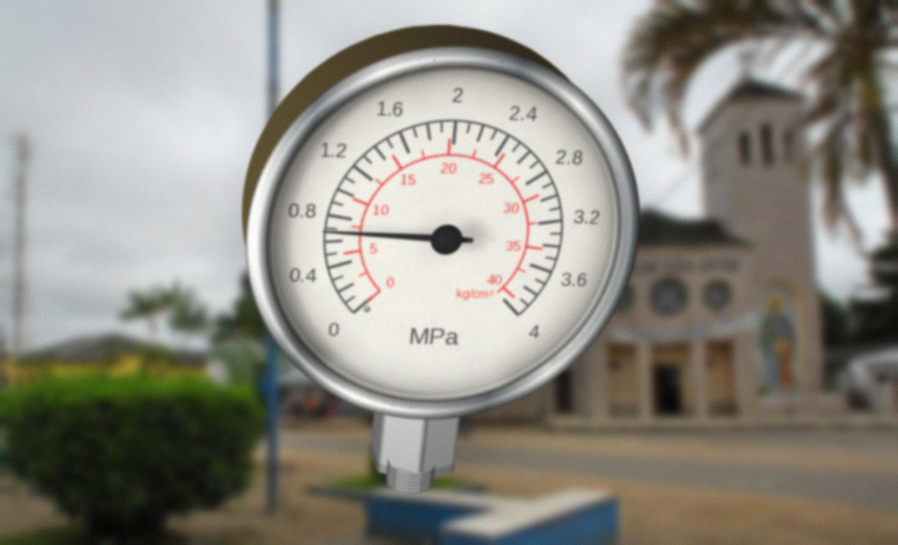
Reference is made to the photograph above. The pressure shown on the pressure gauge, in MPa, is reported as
0.7 MPa
